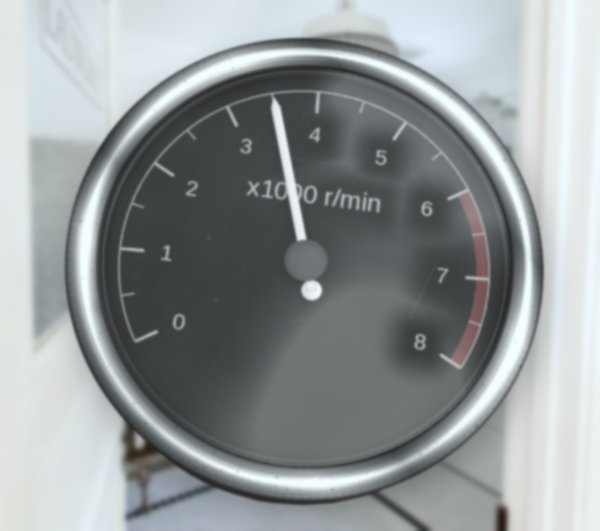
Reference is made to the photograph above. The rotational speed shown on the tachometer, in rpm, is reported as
3500 rpm
